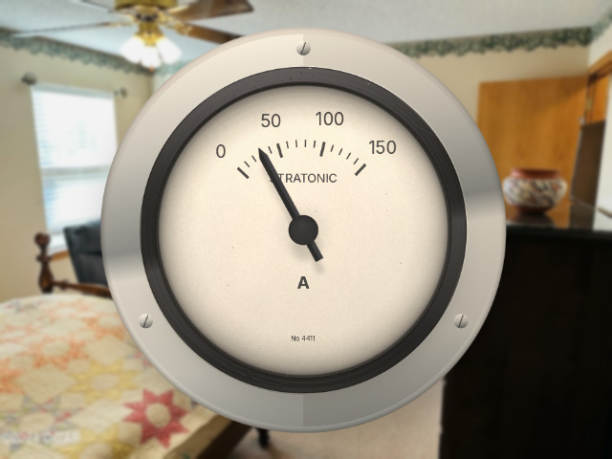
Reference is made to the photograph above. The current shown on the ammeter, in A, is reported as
30 A
